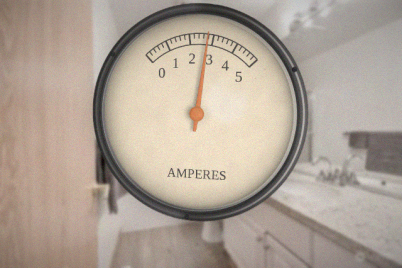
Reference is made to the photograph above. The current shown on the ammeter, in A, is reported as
2.8 A
